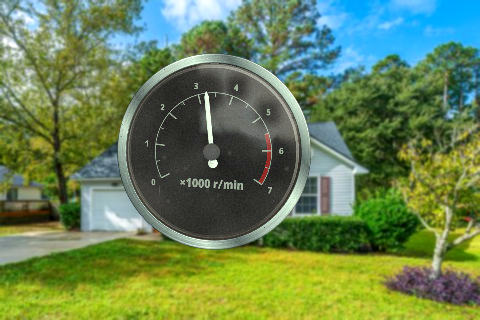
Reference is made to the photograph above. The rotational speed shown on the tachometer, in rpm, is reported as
3250 rpm
